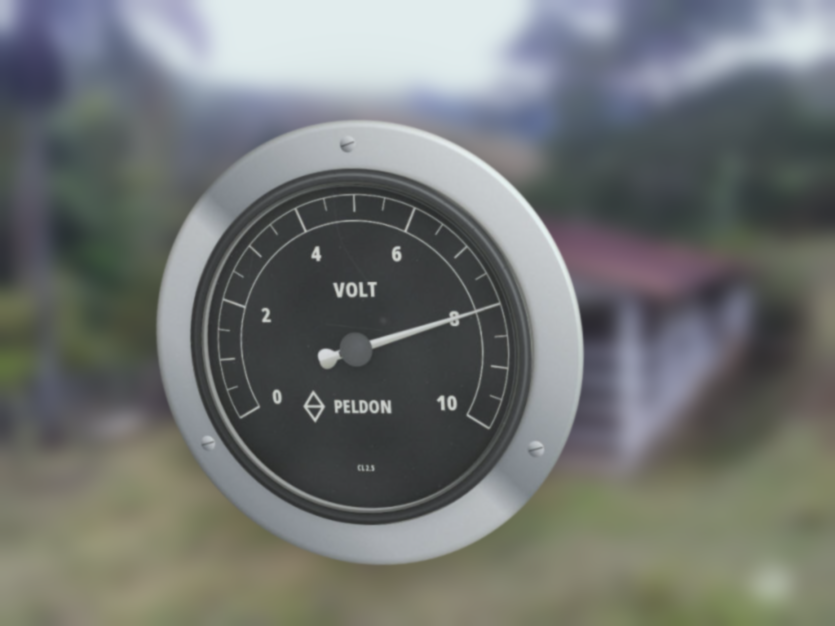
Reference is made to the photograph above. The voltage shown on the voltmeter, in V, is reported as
8 V
